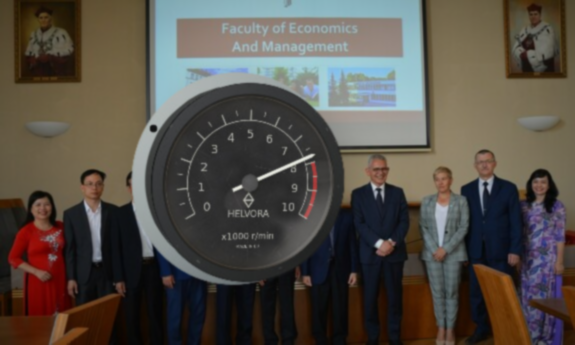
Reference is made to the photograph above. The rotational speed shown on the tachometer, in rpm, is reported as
7750 rpm
